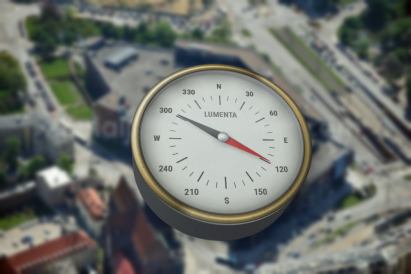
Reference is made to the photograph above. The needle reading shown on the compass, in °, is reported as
120 °
